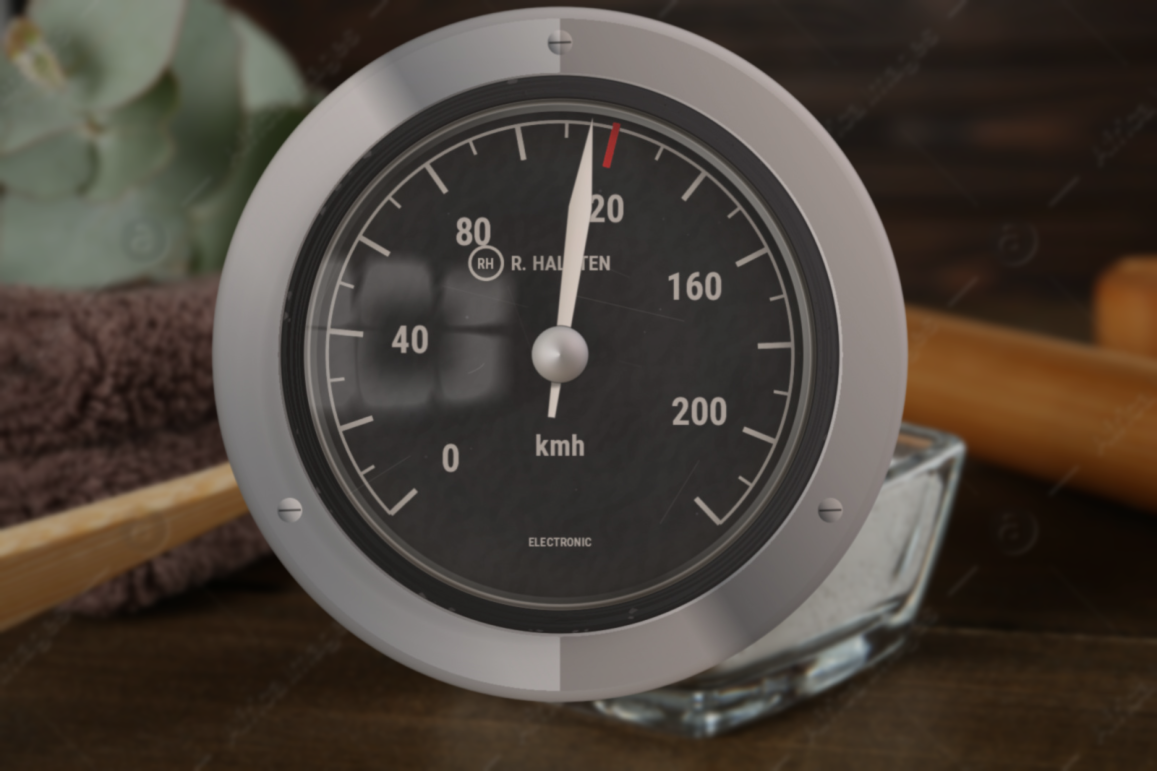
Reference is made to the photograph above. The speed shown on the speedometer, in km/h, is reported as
115 km/h
